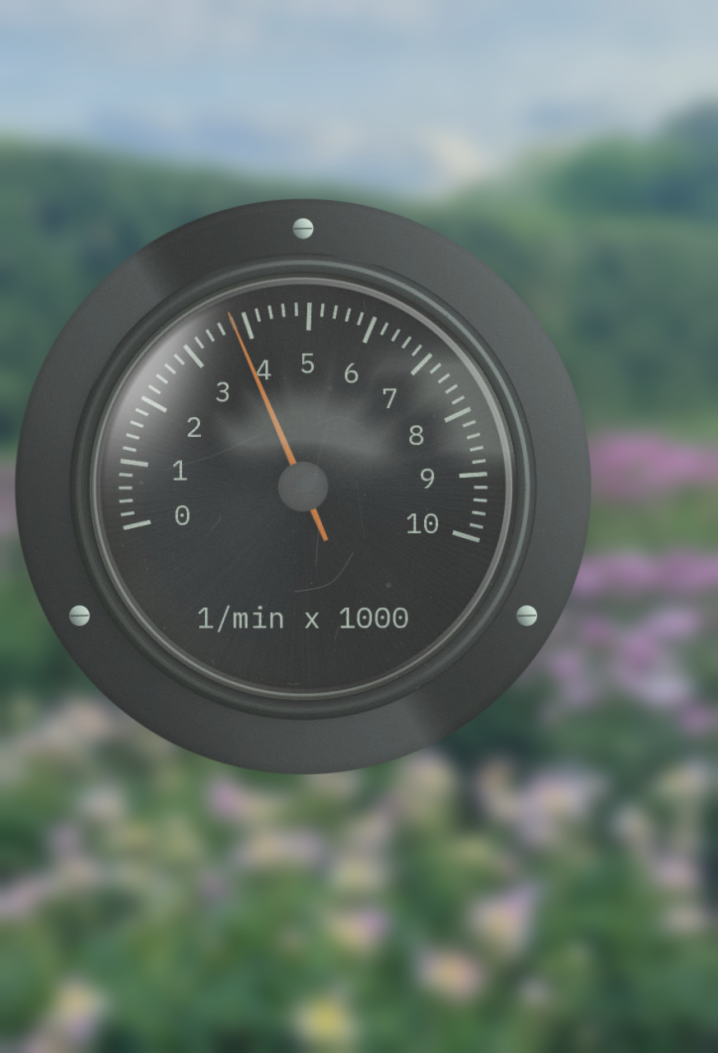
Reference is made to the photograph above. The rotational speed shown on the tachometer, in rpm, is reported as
3800 rpm
